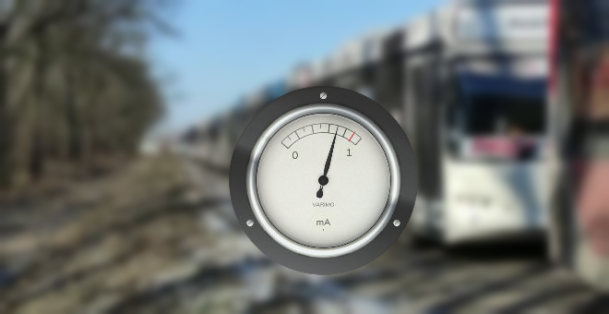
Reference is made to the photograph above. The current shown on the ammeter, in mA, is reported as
0.7 mA
